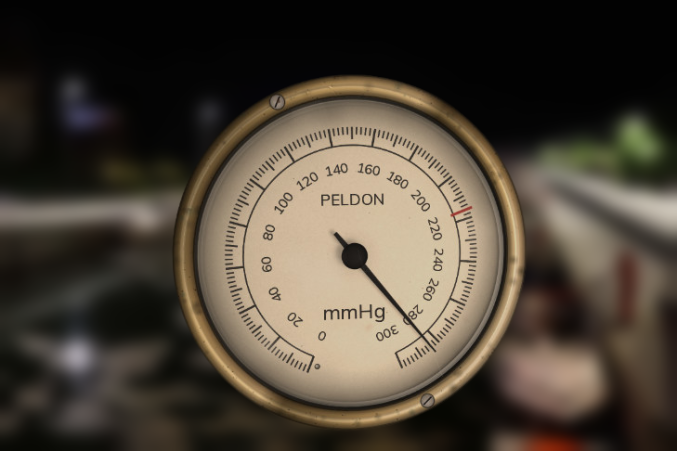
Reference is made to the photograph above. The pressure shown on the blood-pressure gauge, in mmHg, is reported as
284 mmHg
